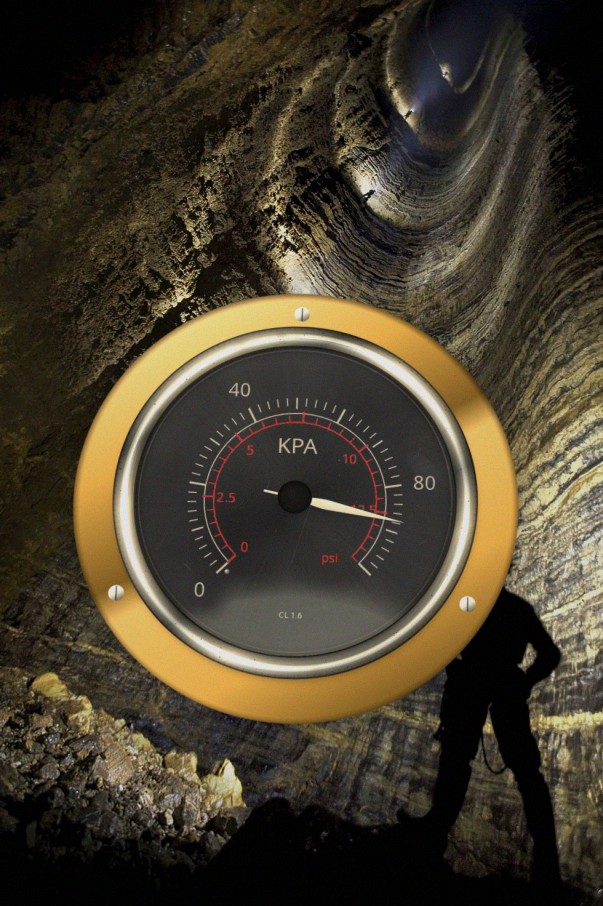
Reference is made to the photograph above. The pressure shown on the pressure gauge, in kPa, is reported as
88 kPa
